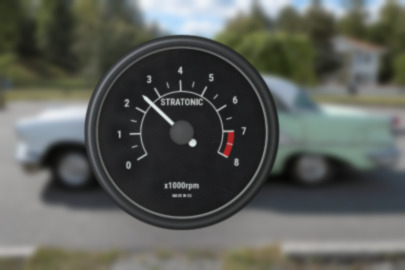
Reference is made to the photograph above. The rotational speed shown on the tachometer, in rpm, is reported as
2500 rpm
